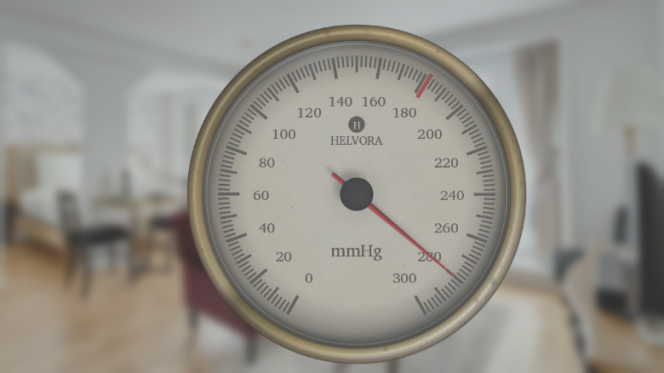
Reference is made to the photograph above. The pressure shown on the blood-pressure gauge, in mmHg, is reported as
280 mmHg
